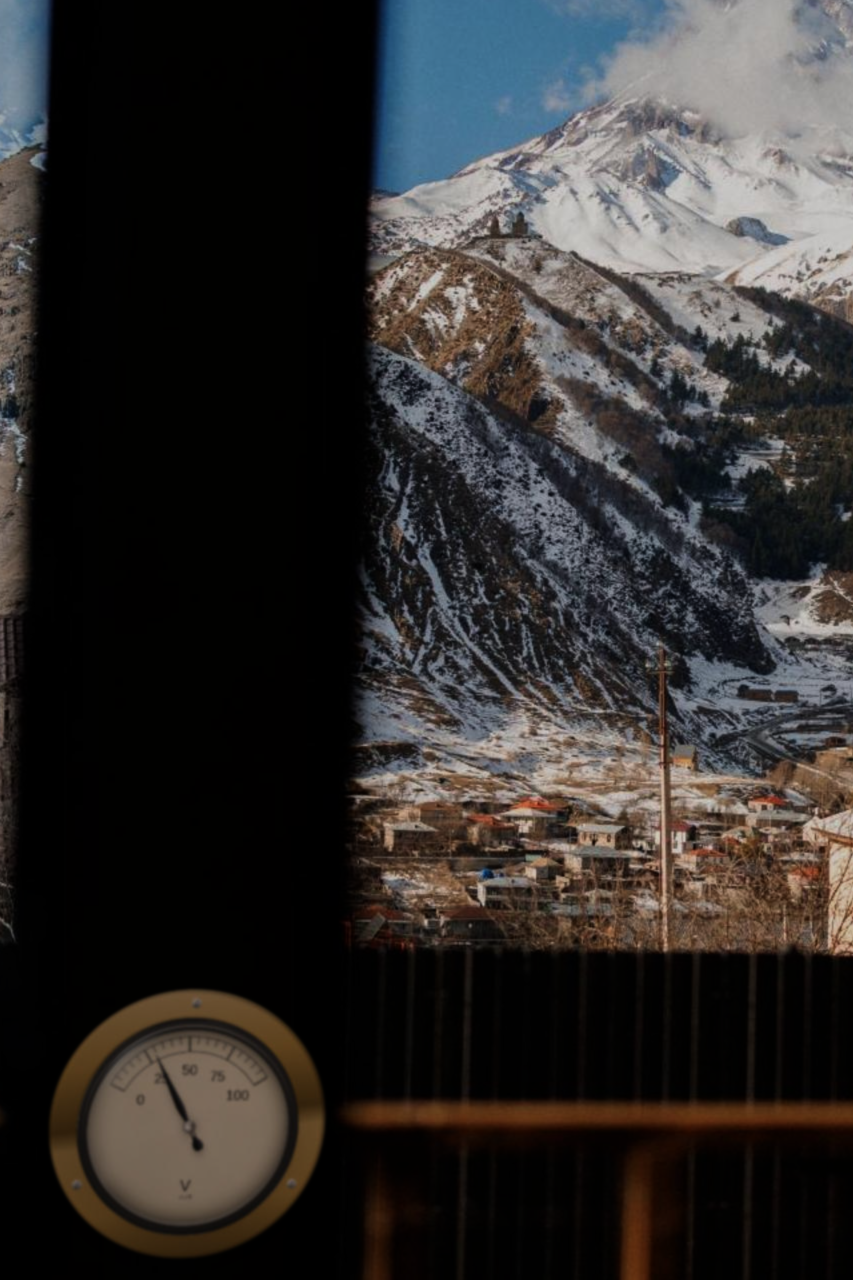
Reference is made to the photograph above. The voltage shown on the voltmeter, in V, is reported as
30 V
